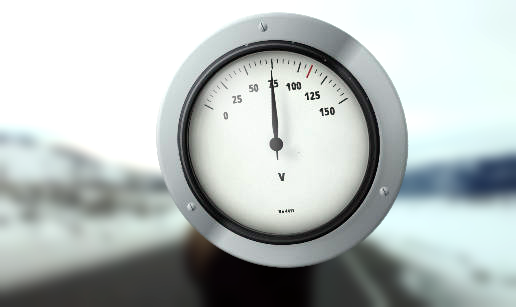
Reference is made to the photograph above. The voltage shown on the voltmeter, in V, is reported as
75 V
